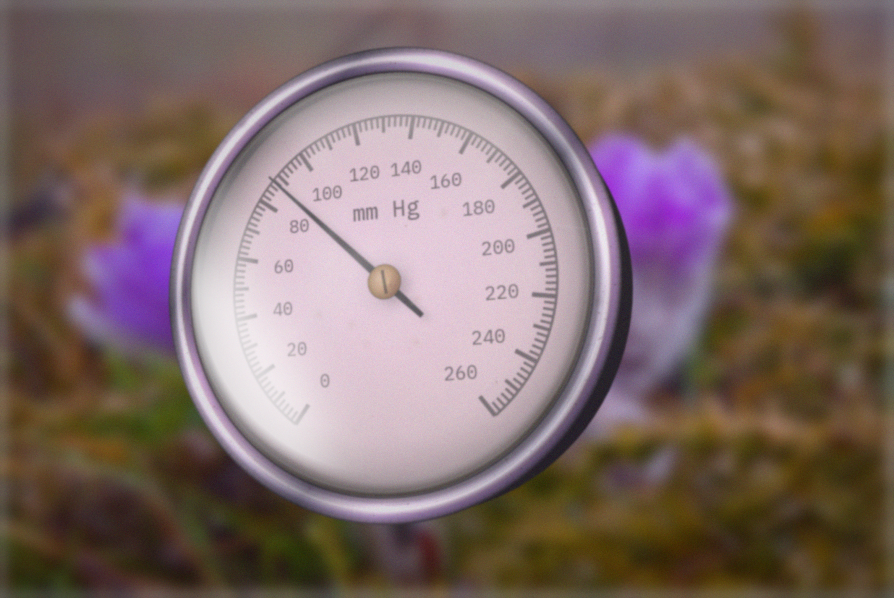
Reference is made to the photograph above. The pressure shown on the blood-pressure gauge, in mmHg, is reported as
88 mmHg
